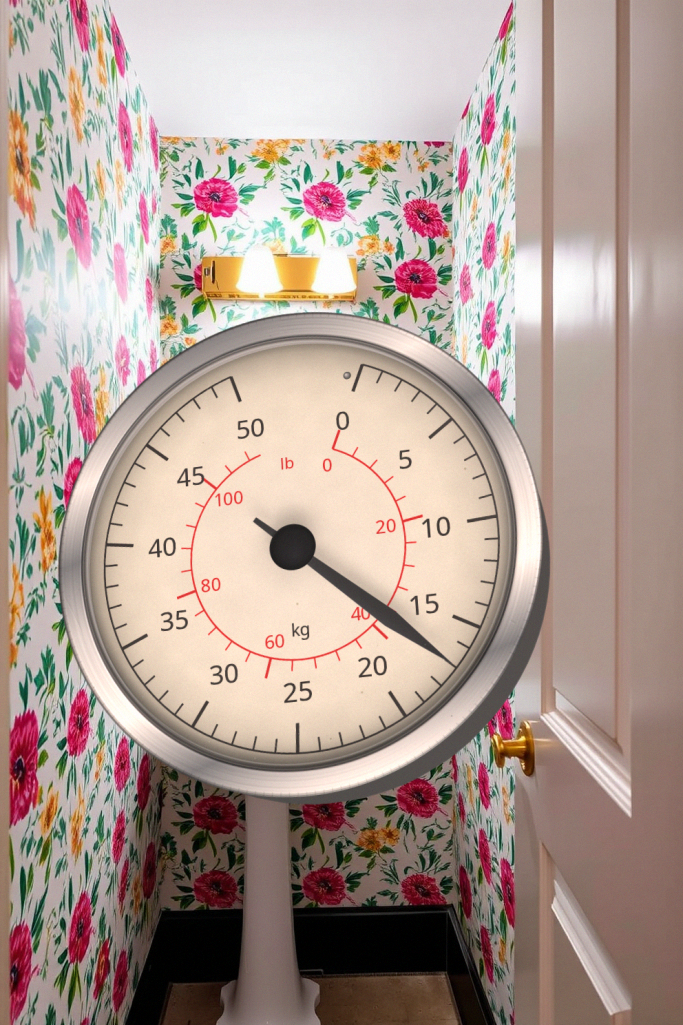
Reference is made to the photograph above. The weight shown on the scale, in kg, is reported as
17 kg
